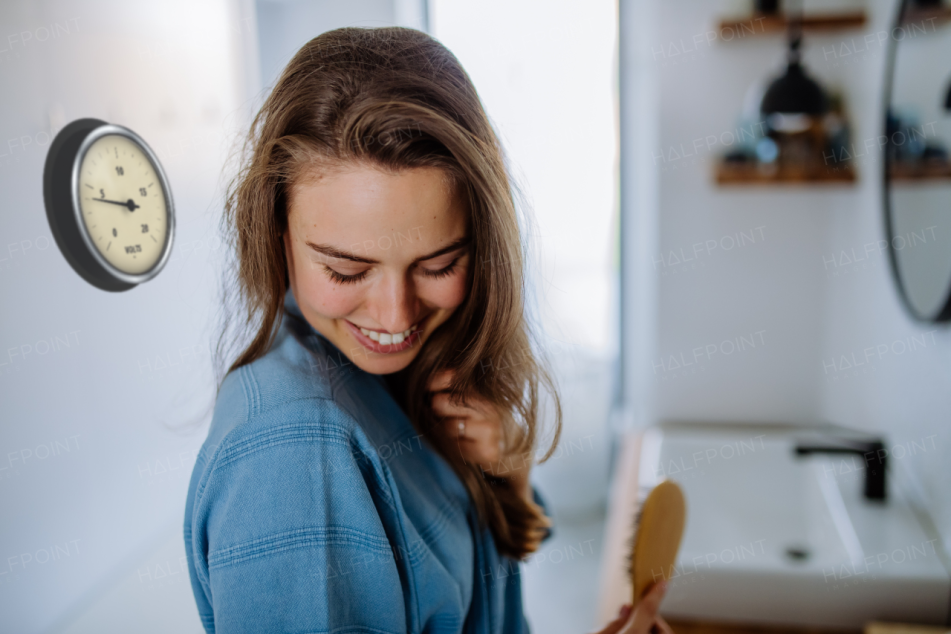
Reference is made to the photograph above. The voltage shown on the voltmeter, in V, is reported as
4 V
